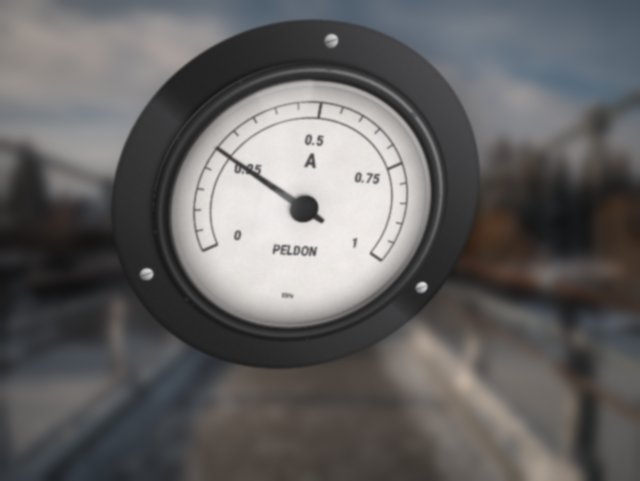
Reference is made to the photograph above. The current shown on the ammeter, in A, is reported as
0.25 A
